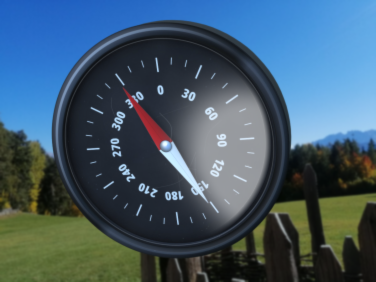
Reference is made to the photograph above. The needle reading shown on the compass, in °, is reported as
330 °
